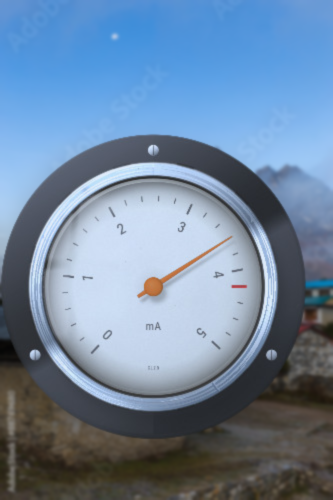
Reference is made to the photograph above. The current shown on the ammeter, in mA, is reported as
3.6 mA
